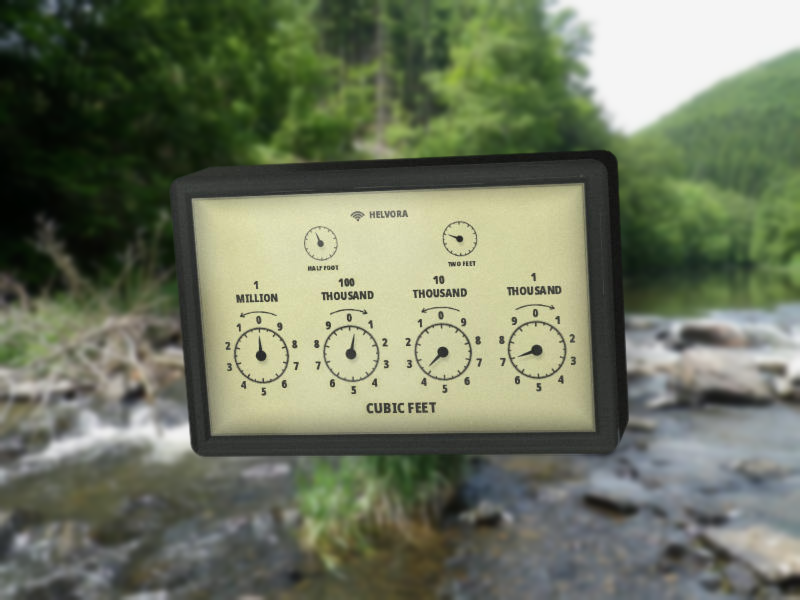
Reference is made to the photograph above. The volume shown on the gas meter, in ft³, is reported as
3700 ft³
